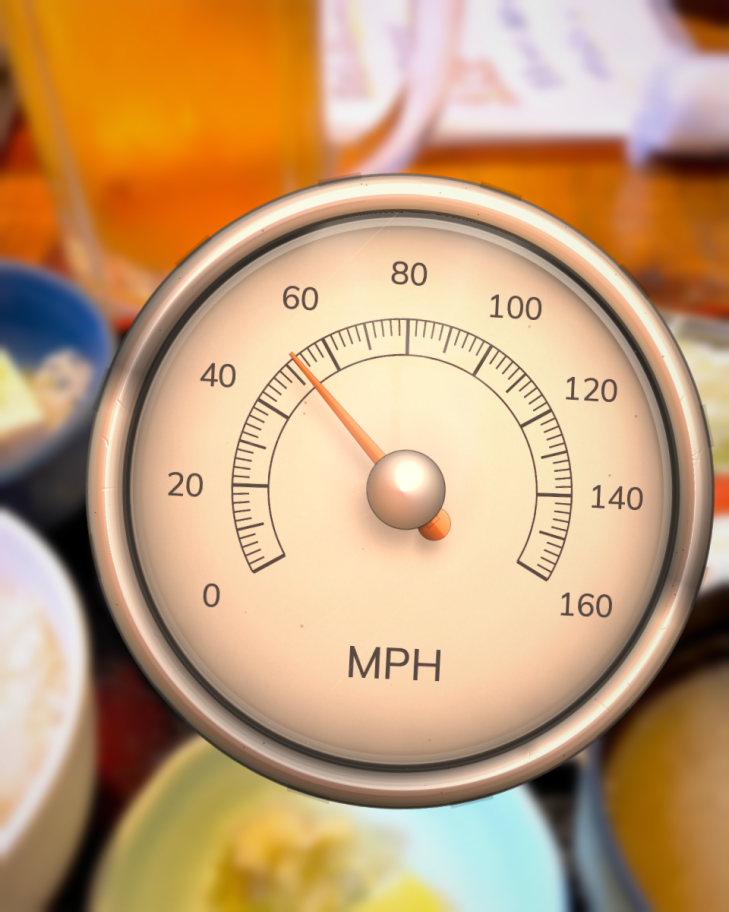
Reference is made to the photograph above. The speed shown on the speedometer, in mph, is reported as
52 mph
